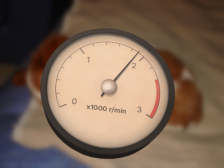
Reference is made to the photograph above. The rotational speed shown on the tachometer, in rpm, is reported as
1900 rpm
